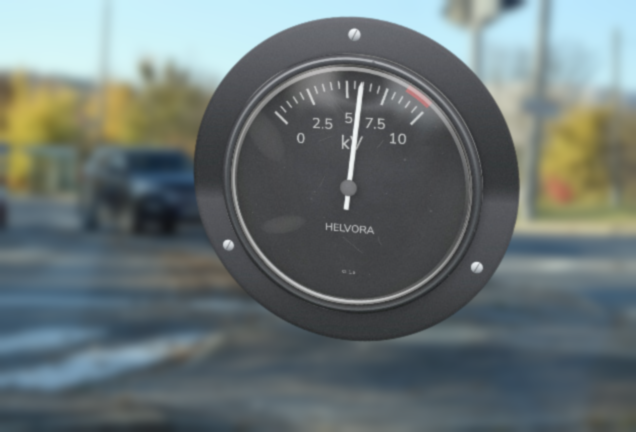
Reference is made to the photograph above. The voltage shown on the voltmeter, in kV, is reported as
6 kV
